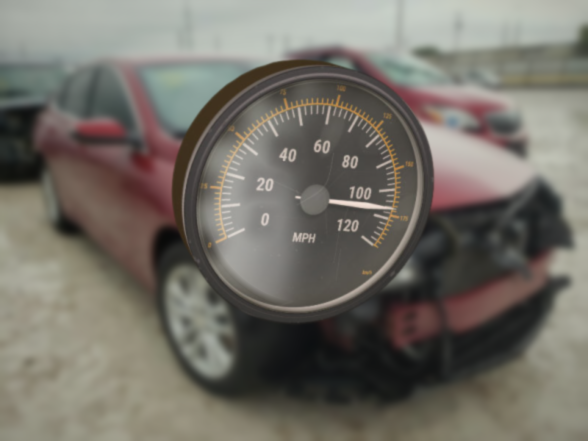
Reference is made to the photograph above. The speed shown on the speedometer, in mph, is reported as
106 mph
